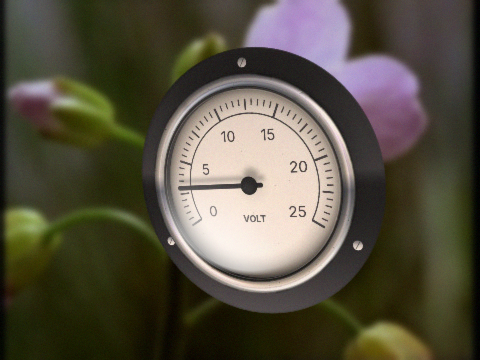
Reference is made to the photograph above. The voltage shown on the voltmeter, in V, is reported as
3 V
